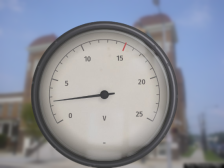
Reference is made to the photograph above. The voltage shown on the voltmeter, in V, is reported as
2.5 V
